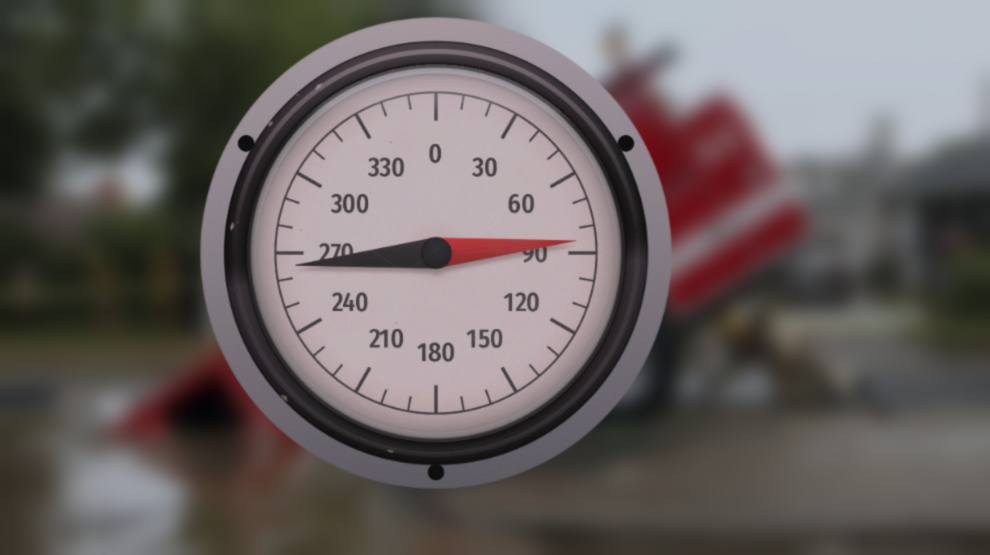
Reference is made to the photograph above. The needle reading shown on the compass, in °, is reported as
85 °
